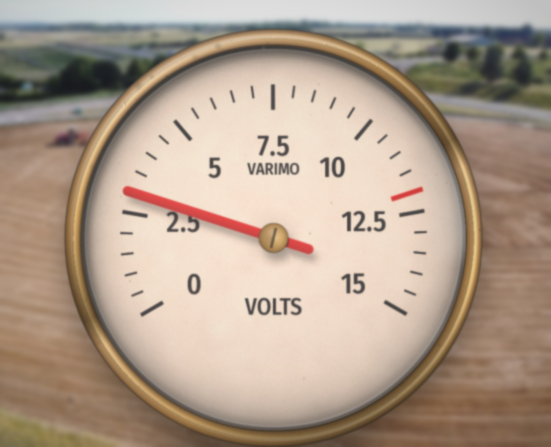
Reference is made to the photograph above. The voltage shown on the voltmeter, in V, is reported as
3 V
